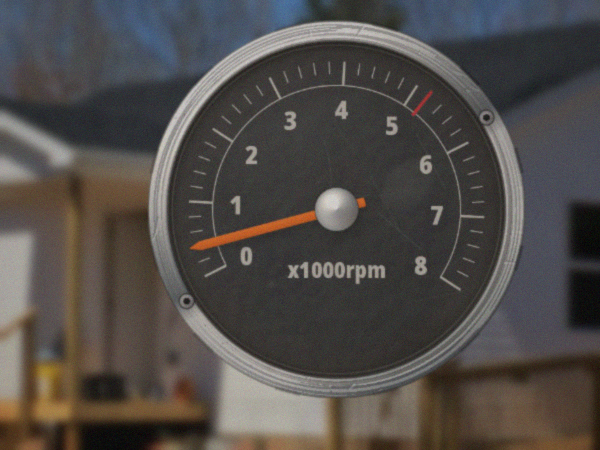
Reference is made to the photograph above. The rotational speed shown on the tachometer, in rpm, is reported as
400 rpm
